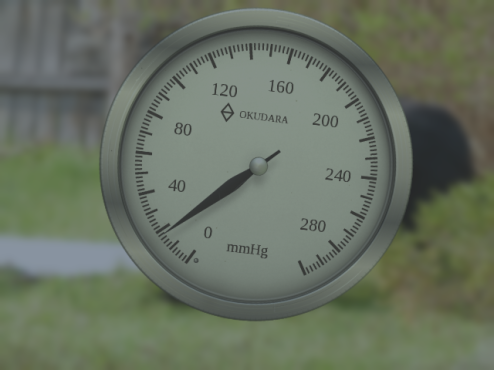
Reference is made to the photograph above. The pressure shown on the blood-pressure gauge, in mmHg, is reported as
18 mmHg
